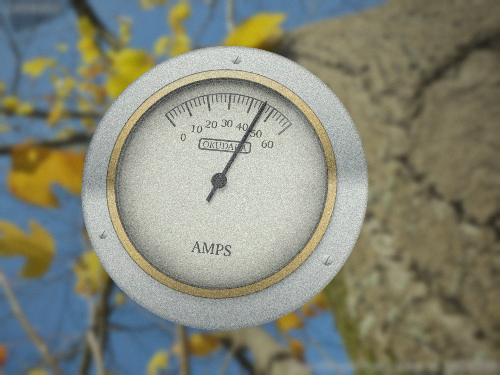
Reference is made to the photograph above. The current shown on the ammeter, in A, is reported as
46 A
